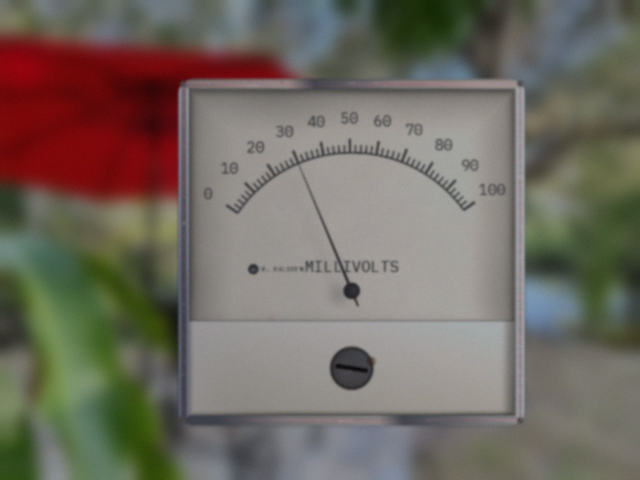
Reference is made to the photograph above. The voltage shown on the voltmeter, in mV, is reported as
30 mV
